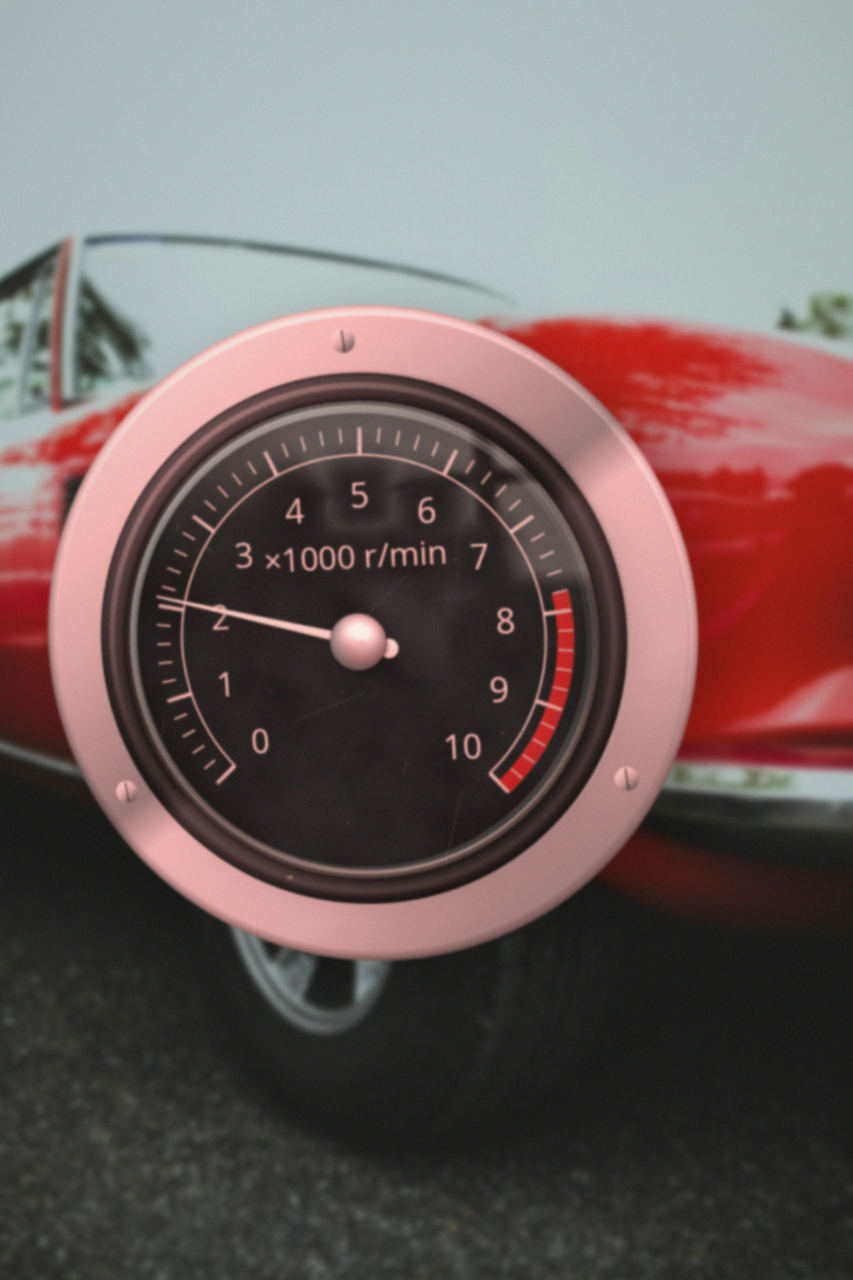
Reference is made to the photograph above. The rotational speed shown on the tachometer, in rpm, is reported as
2100 rpm
